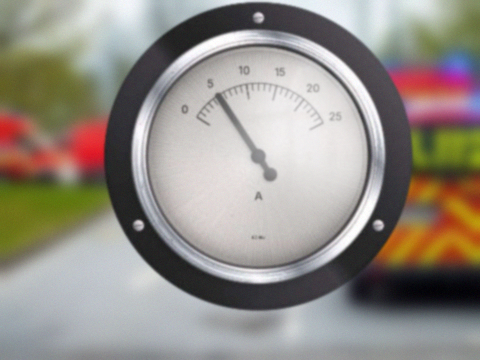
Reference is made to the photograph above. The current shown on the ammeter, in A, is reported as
5 A
